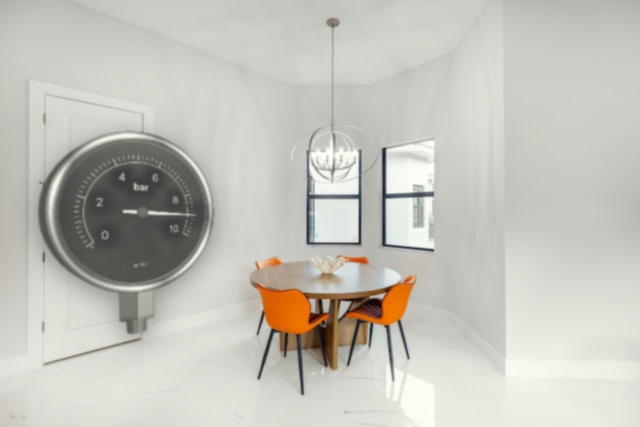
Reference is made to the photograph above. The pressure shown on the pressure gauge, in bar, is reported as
9 bar
